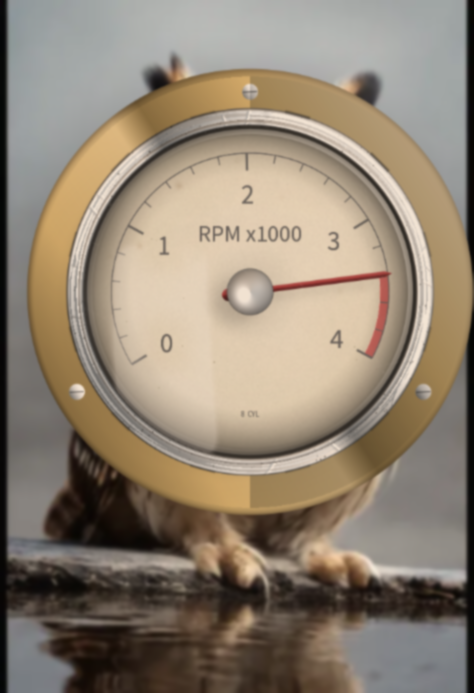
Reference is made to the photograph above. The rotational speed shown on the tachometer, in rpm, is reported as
3400 rpm
